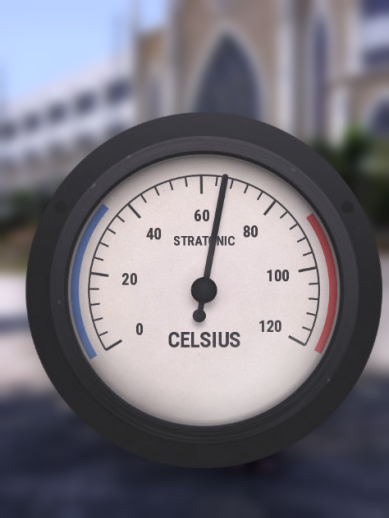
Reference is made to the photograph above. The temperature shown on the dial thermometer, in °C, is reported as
66 °C
